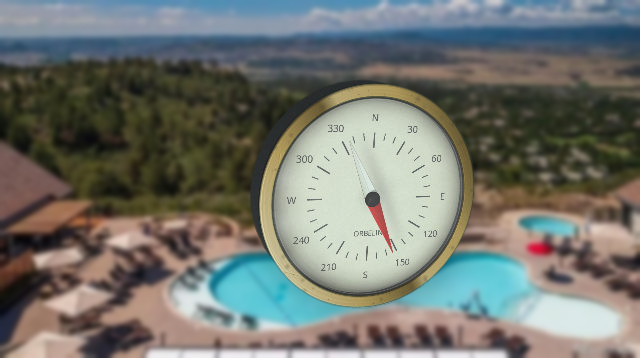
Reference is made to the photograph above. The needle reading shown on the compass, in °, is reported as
155 °
